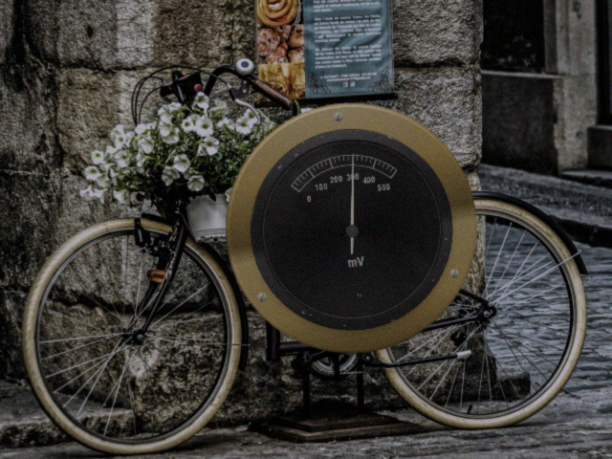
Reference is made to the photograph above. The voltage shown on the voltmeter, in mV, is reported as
300 mV
